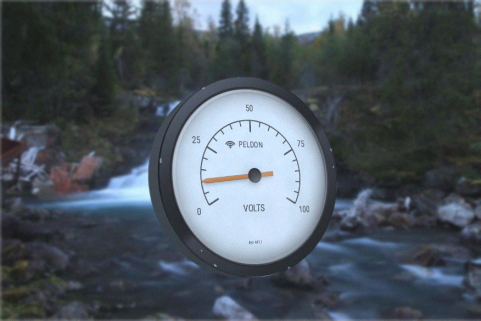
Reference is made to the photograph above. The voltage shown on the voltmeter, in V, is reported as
10 V
